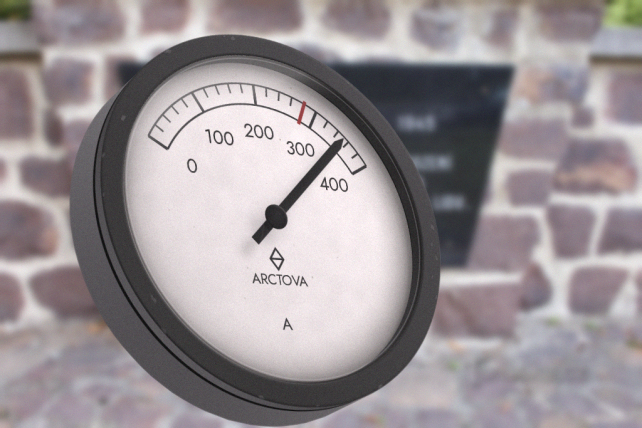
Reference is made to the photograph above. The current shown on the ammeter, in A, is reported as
350 A
